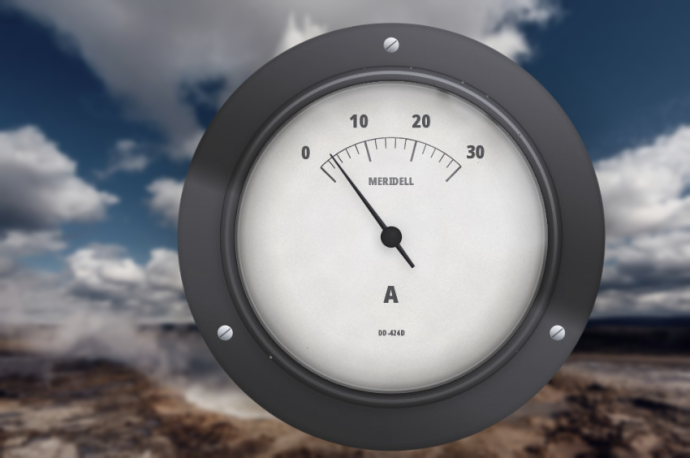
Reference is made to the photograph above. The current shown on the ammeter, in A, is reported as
3 A
